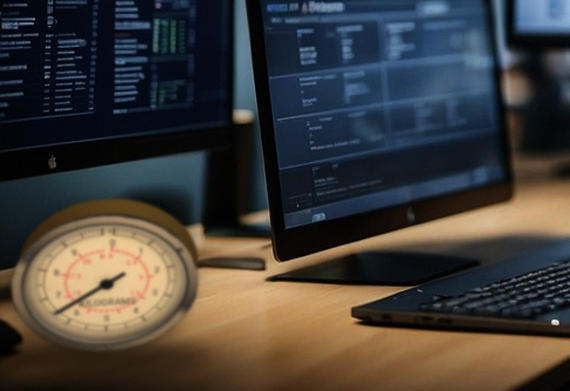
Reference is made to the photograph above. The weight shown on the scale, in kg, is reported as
6.5 kg
